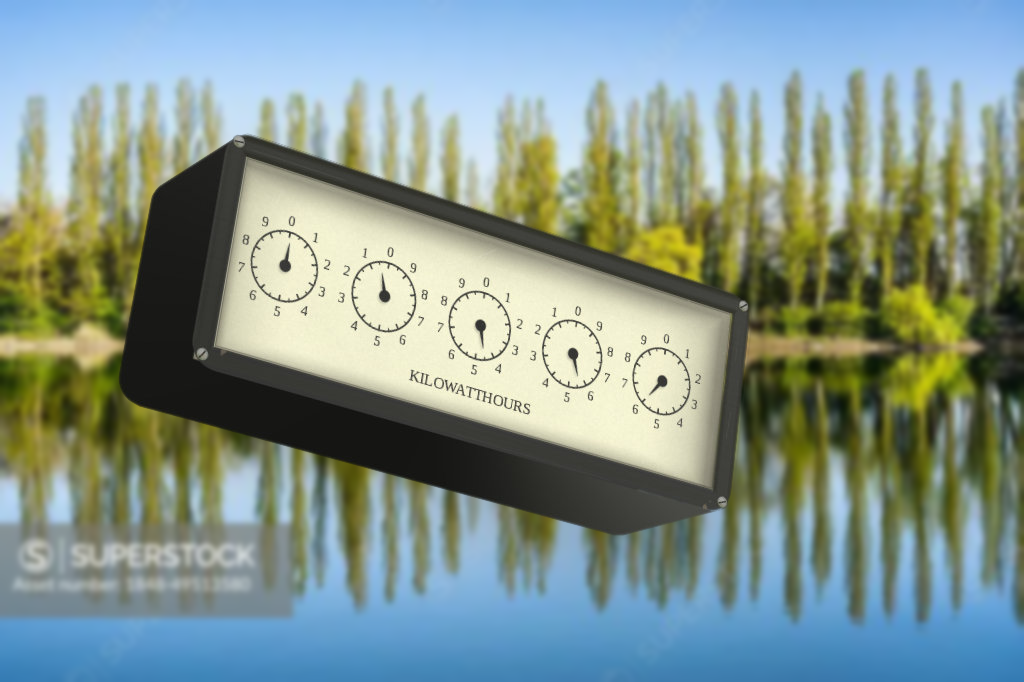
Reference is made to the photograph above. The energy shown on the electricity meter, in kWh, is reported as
456 kWh
